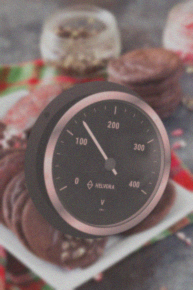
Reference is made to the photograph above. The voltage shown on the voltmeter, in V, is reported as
130 V
